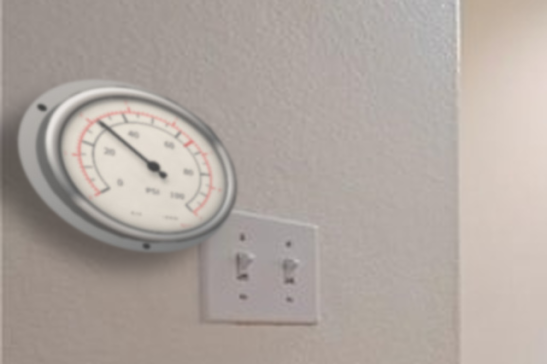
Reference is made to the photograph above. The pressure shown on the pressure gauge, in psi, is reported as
30 psi
